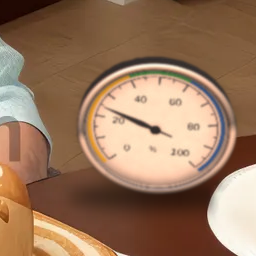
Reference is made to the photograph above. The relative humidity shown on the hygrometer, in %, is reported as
25 %
